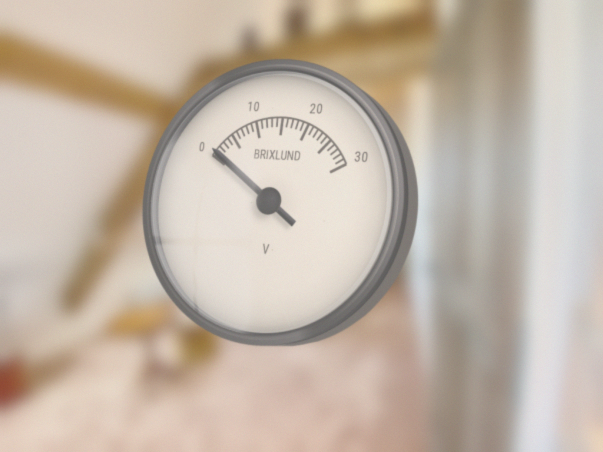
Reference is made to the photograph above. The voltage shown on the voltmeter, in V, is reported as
1 V
